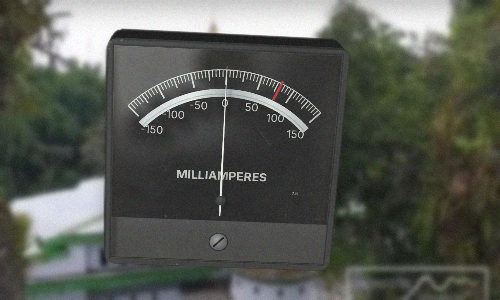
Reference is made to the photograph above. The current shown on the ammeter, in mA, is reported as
0 mA
